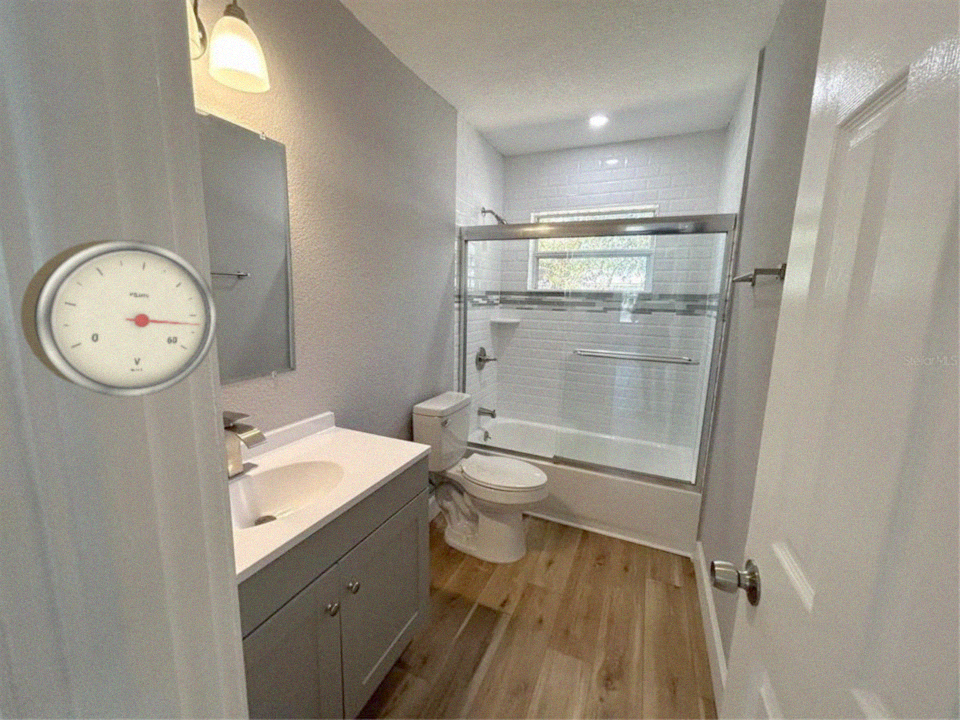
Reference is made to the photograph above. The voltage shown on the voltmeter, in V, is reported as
52.5 V
